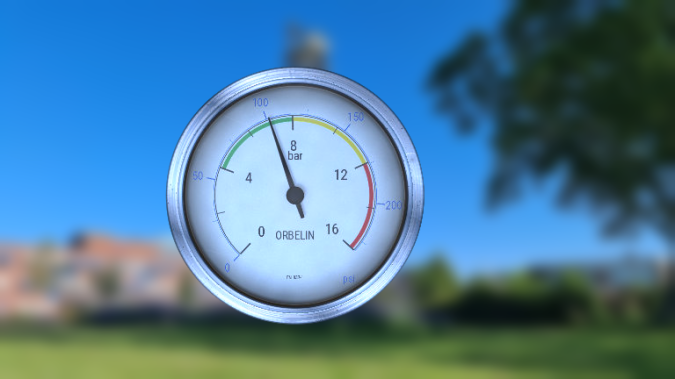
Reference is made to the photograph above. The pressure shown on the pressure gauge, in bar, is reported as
7 bar
